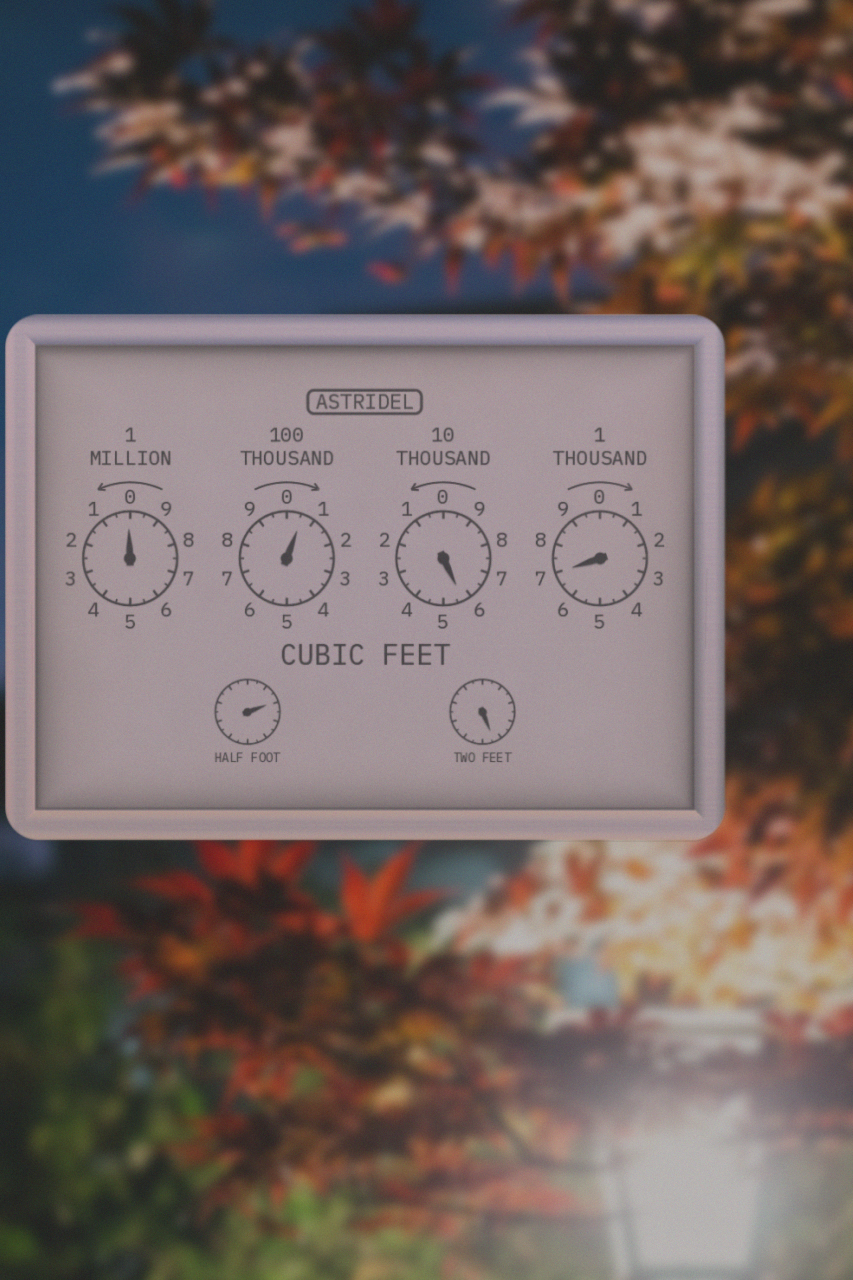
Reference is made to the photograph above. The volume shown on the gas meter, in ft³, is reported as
5700 ft³
